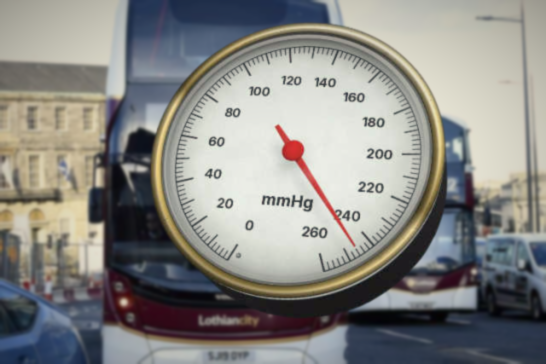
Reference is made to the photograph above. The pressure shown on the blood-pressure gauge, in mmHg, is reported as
246 mmHg
